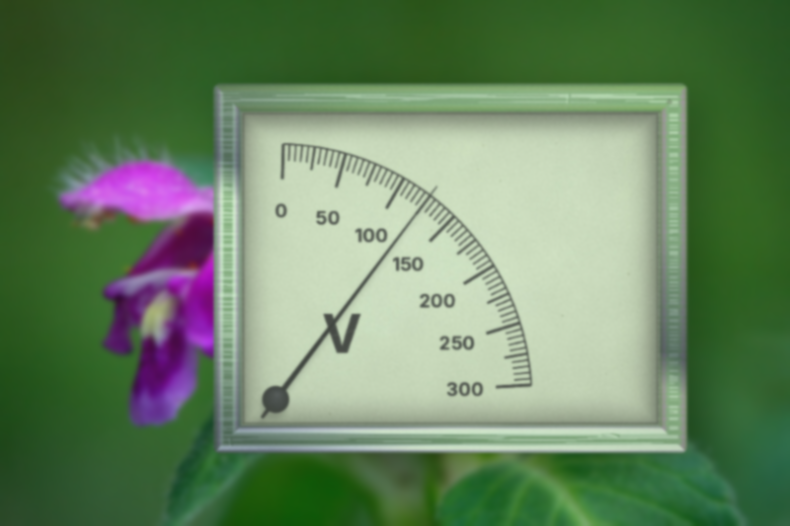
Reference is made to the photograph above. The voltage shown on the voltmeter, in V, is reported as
125 V
